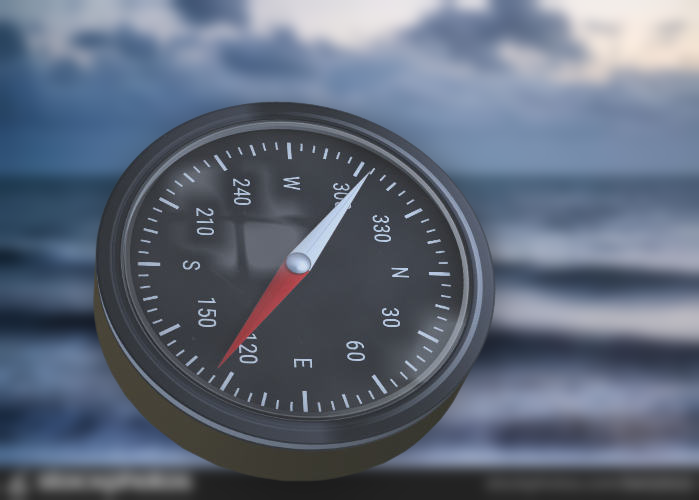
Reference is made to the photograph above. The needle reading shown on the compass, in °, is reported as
125 °
